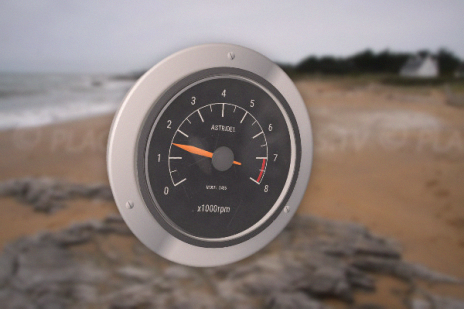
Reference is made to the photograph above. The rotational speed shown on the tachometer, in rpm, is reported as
1500 rpm
